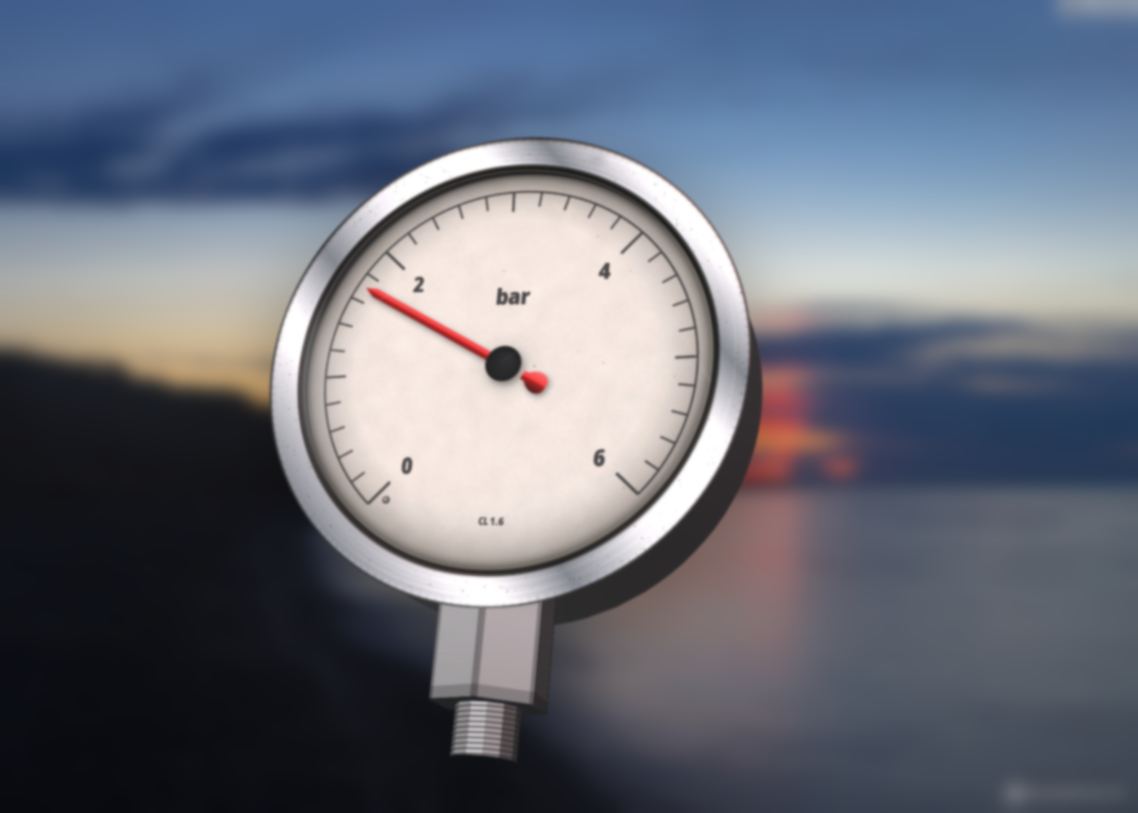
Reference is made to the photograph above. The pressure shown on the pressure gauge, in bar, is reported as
1.7 bar
